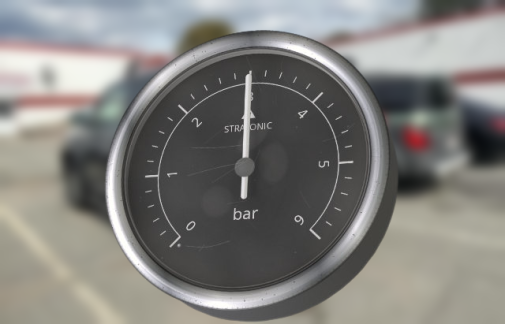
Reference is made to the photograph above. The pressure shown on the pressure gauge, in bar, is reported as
3 bar
